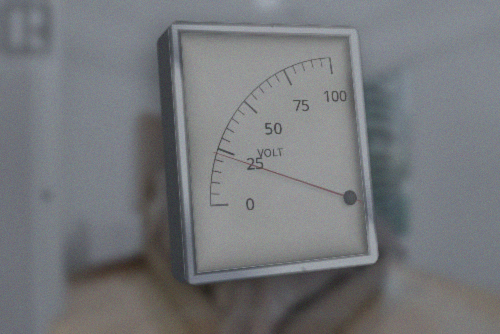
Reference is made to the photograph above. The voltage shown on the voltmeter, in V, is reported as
22.5 V
